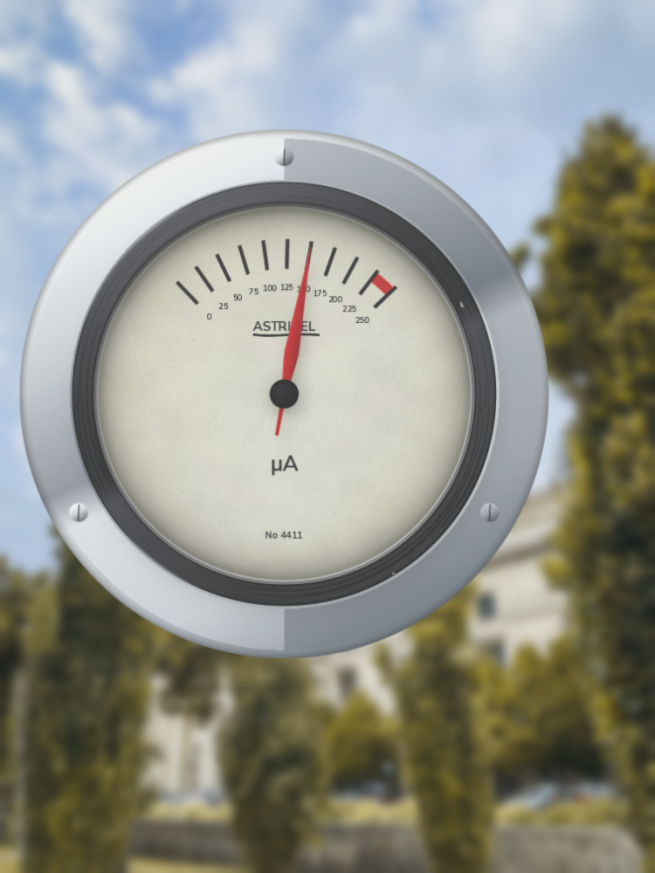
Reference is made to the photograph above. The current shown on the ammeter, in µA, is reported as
150 µA
